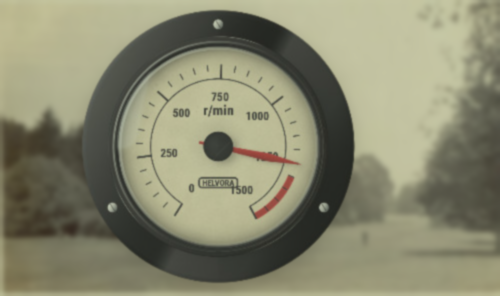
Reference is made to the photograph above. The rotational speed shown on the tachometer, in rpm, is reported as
1250 rpm
